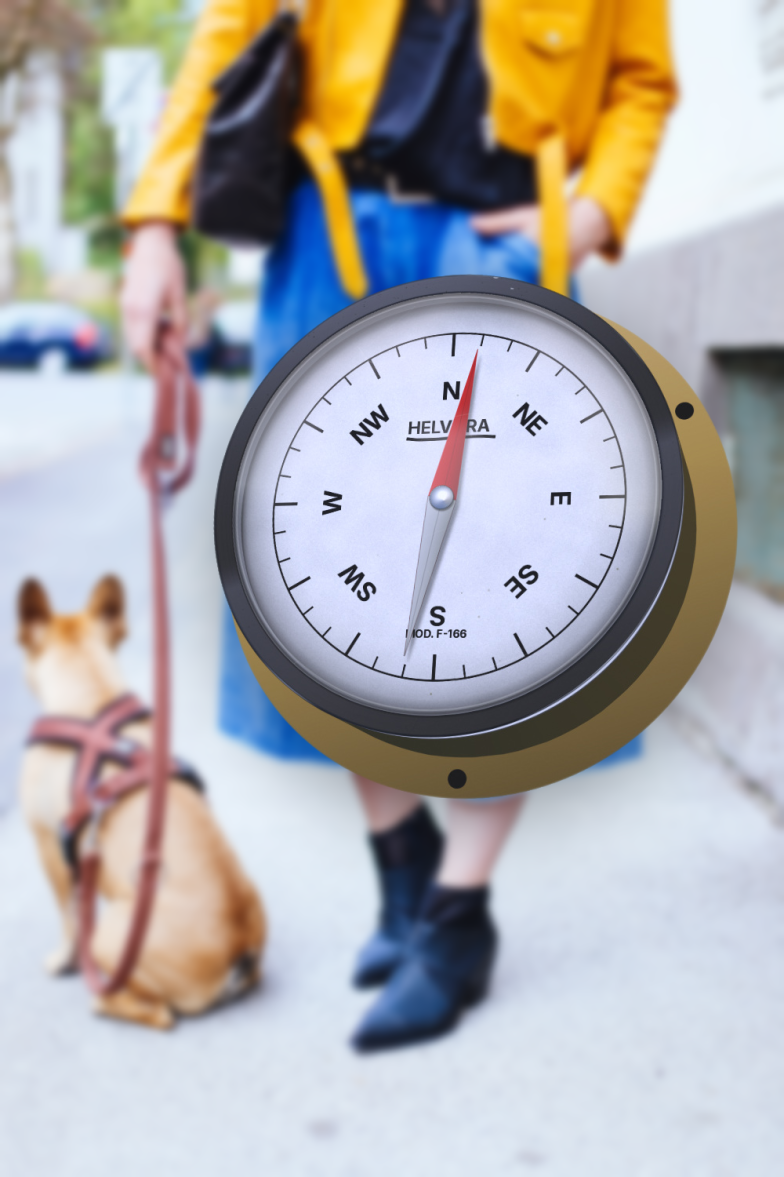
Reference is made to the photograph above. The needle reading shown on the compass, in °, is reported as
10 °
